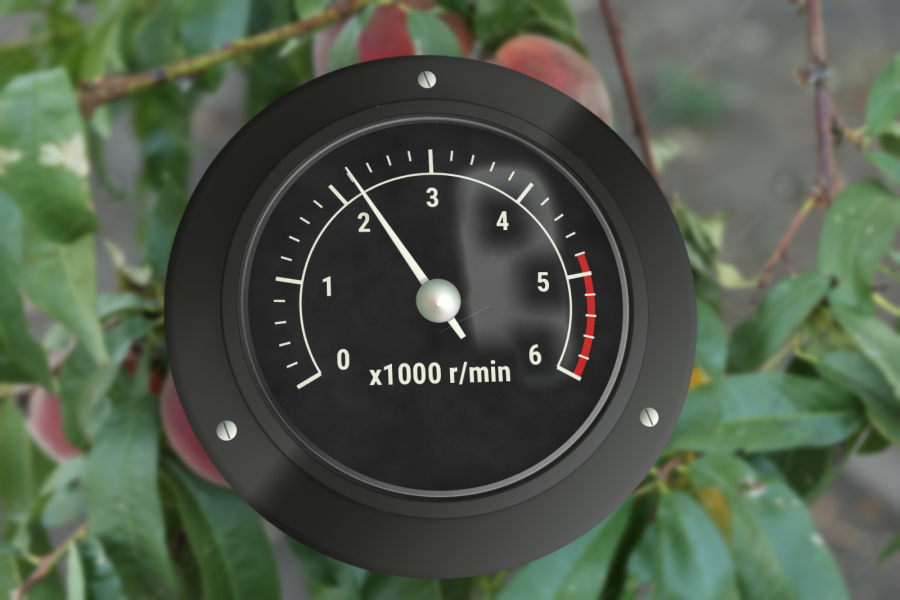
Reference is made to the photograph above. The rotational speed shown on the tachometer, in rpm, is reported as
2200 rpm
